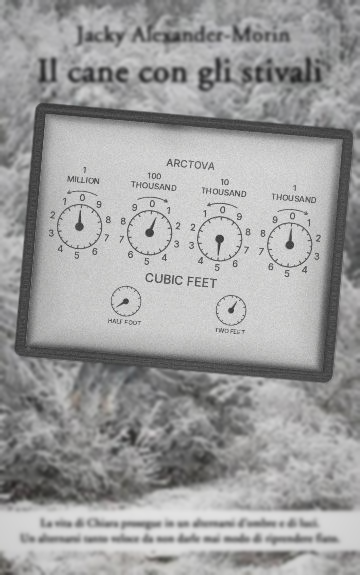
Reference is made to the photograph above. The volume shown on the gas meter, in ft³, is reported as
5000 ft³
